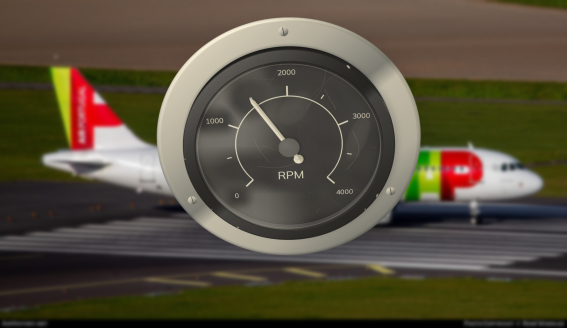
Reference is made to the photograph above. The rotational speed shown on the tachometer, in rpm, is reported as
1500 rpm
